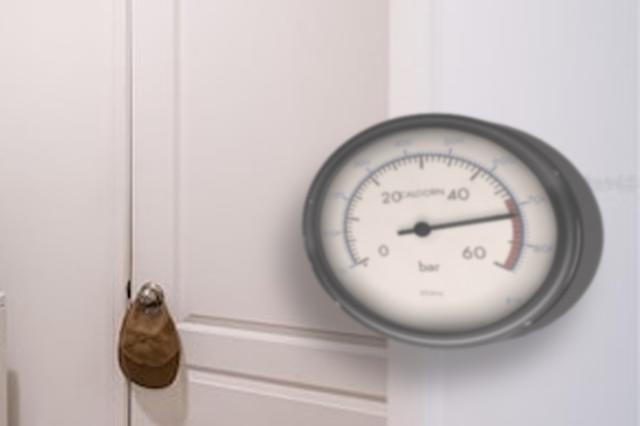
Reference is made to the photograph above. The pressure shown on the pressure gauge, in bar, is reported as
50 bar
